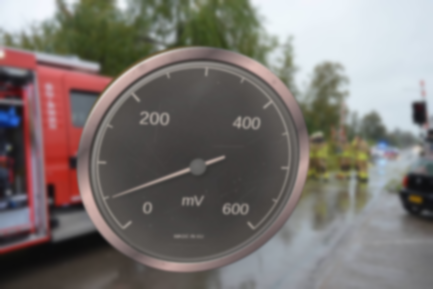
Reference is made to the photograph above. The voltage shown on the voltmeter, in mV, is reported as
50 mV
